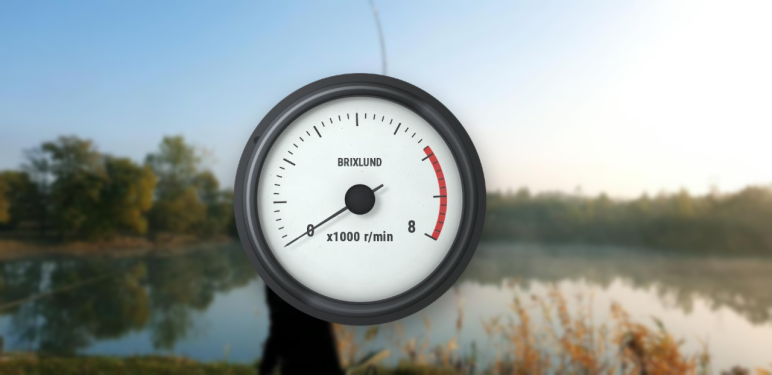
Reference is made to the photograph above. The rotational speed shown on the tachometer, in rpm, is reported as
0 rpm
